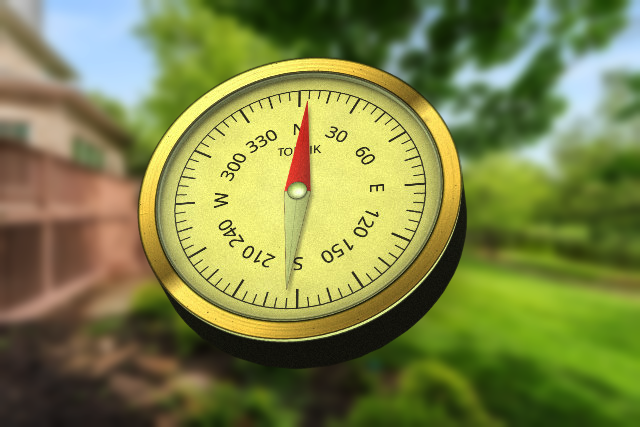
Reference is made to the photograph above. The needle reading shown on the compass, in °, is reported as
5 °
